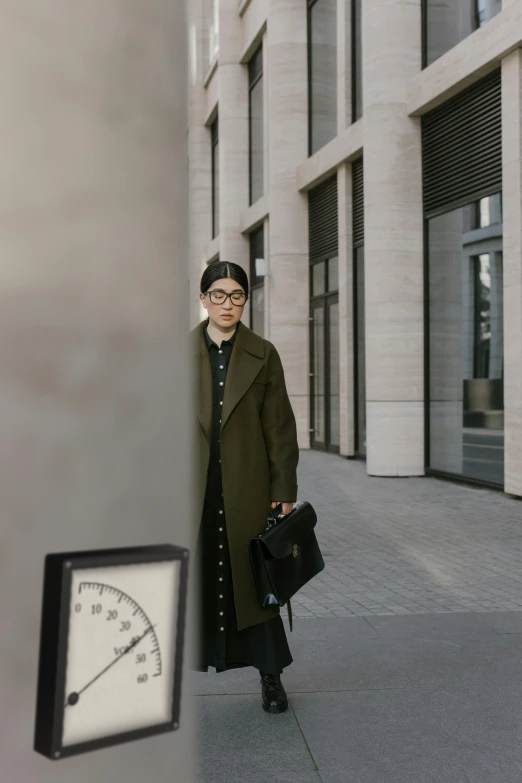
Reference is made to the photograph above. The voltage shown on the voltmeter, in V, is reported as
40 V
